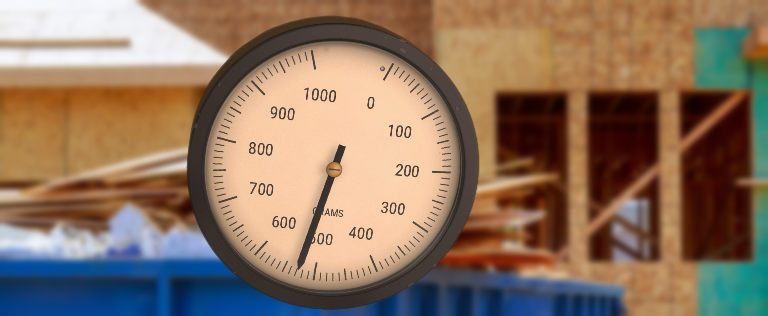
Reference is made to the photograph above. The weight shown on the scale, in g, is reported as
530 g
